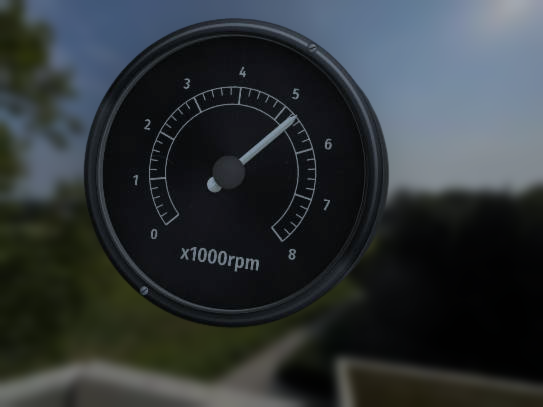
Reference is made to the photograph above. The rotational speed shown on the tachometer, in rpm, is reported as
5300 rpm
